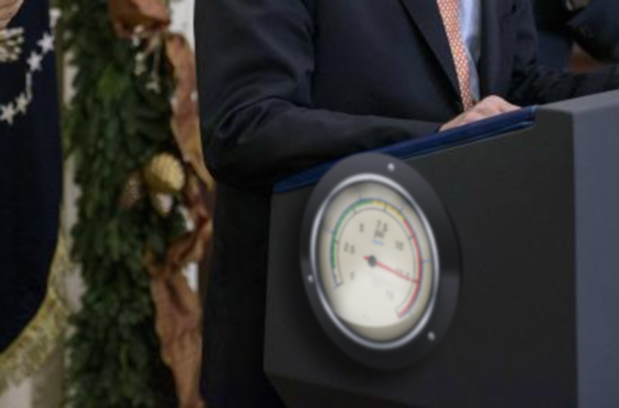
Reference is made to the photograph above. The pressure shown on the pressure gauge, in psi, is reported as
12.5 psi
